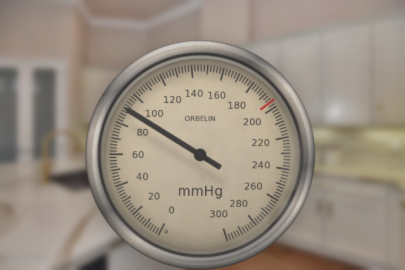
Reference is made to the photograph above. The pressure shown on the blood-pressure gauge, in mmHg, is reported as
90 mmHg
